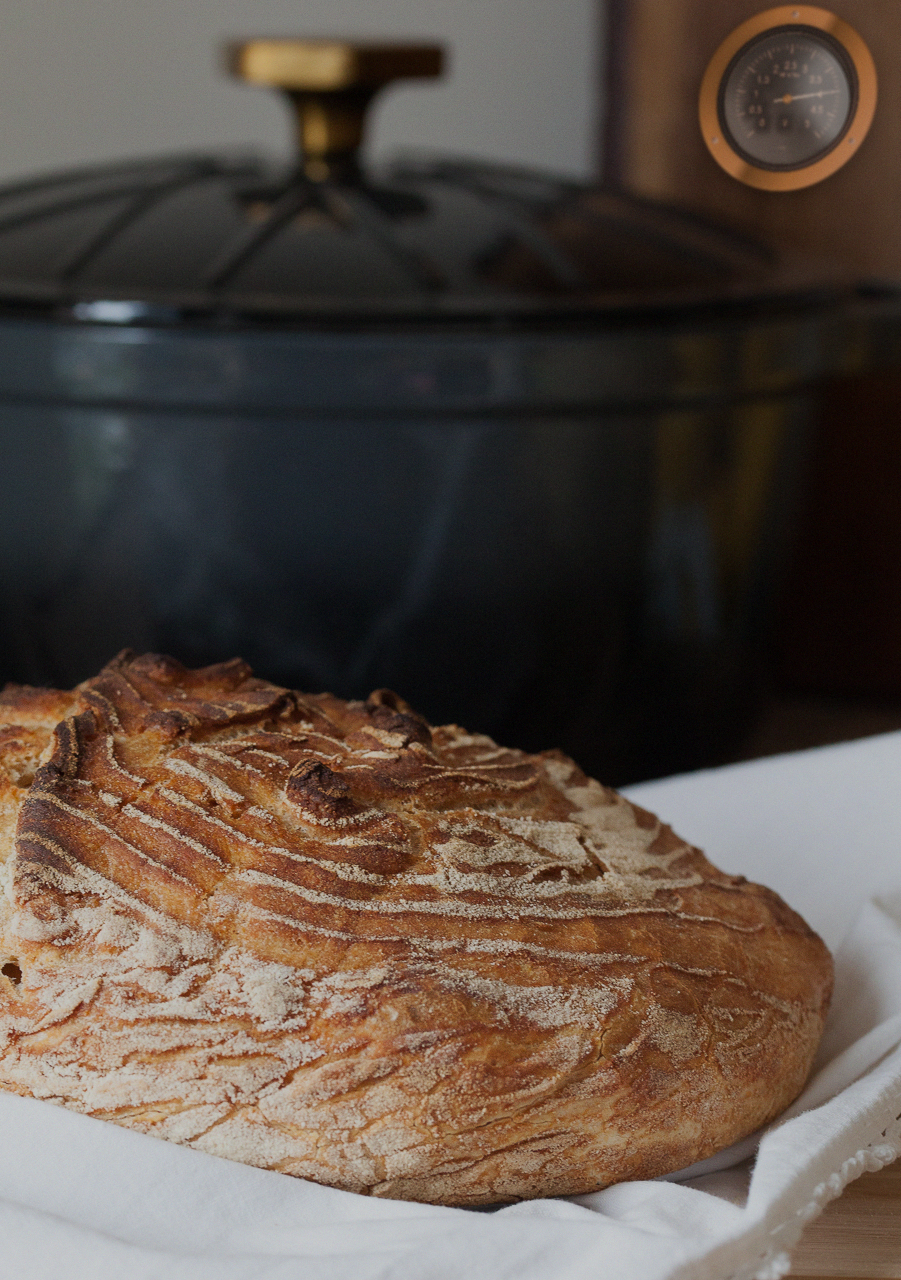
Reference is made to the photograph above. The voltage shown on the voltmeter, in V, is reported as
4 V
